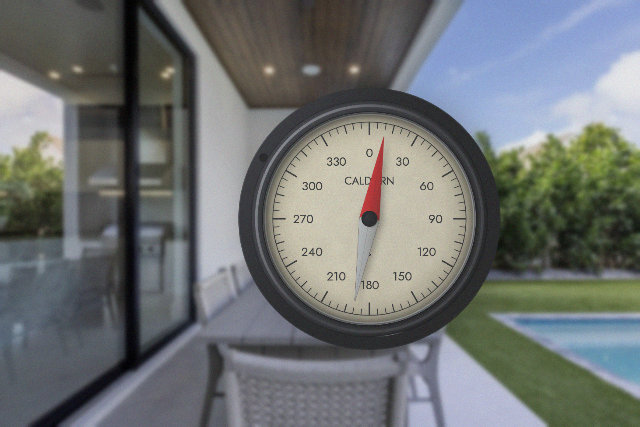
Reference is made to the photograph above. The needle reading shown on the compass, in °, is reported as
10 °
